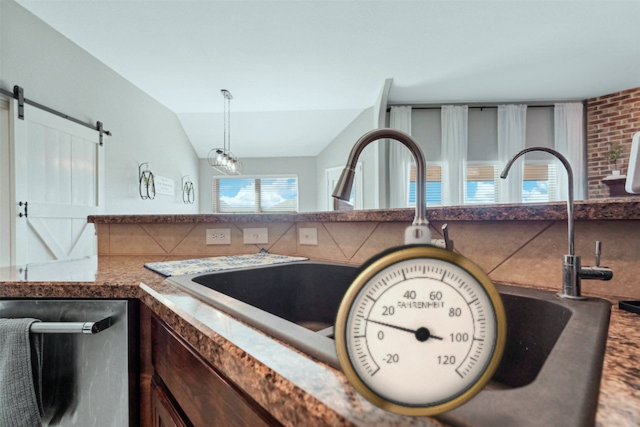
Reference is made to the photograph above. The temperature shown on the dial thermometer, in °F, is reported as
10 °F
